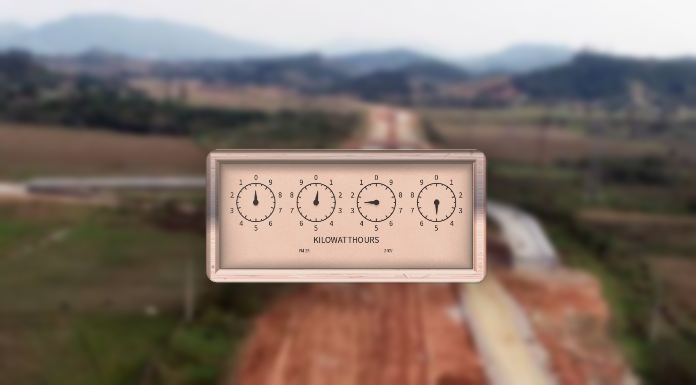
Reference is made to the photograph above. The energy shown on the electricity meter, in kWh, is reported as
25 kWh
